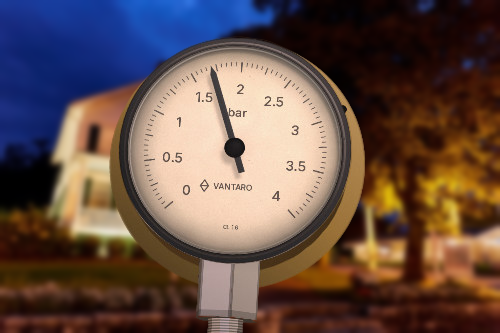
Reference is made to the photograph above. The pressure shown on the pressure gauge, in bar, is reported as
1.7 bar
